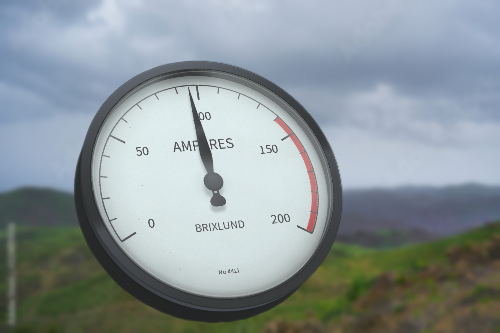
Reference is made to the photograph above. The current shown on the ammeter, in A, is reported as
95 A
